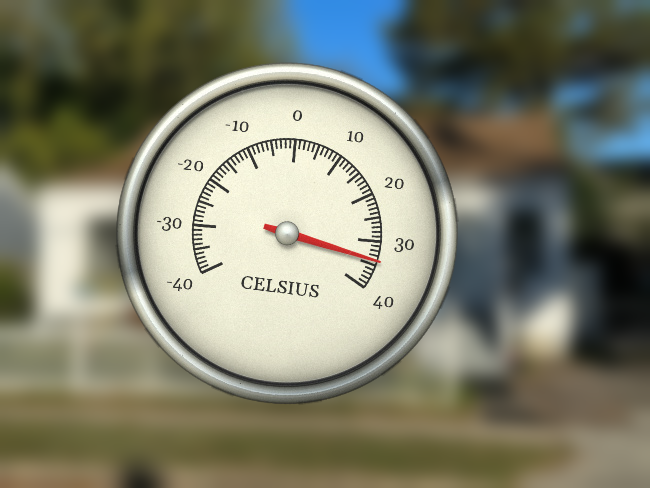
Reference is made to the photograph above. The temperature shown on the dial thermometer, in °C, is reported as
34 °C
